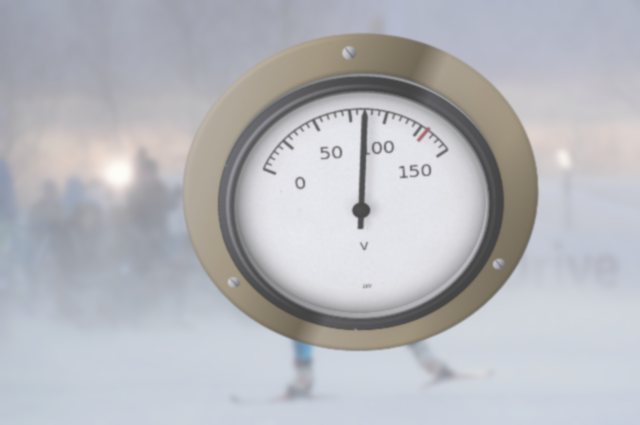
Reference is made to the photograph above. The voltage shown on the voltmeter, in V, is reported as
85 V
